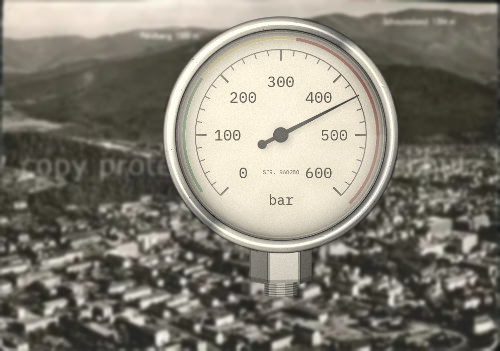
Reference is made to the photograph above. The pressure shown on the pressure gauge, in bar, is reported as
440 bar
